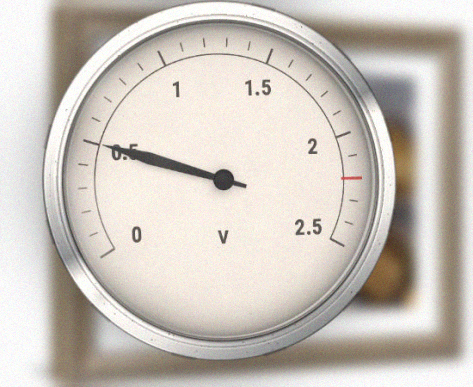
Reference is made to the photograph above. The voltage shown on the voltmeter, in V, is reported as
0.5 V
